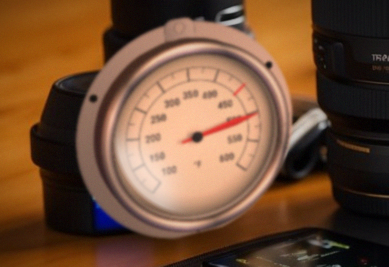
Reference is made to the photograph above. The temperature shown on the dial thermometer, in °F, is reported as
500 °F
